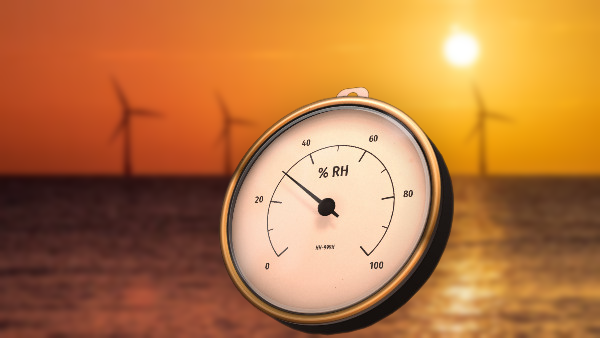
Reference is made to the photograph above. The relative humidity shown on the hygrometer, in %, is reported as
30 %
